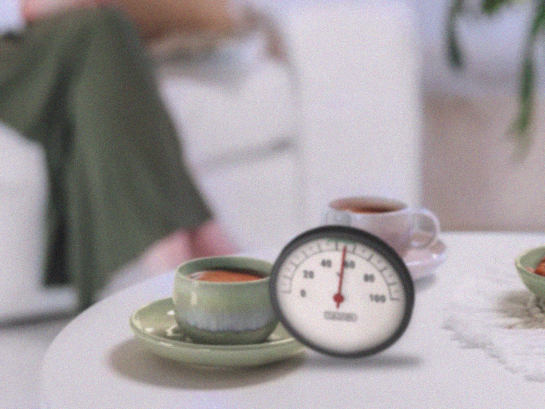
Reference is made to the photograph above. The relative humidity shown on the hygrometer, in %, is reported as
55 %
